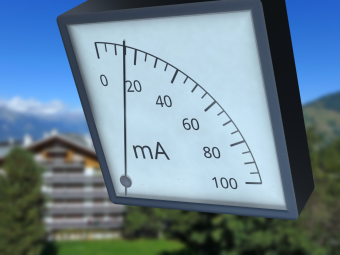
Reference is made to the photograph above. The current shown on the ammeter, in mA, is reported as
15 mA
